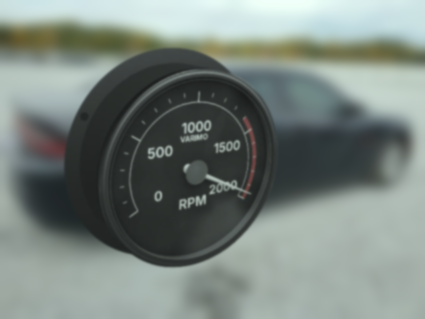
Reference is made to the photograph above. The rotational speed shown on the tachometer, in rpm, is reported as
1950 rpm
